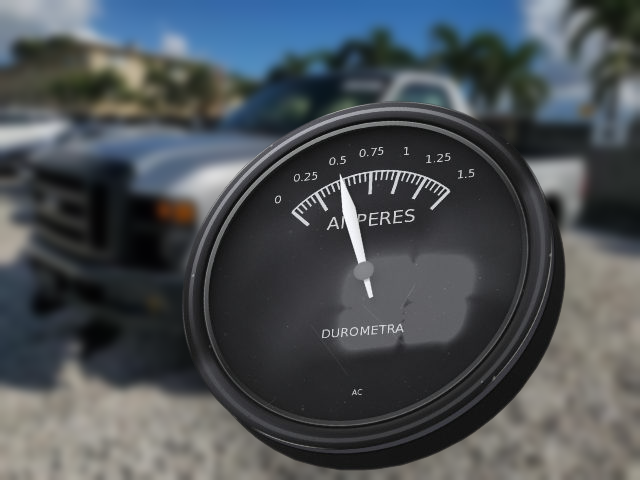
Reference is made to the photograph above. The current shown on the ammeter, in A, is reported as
0.5 A
